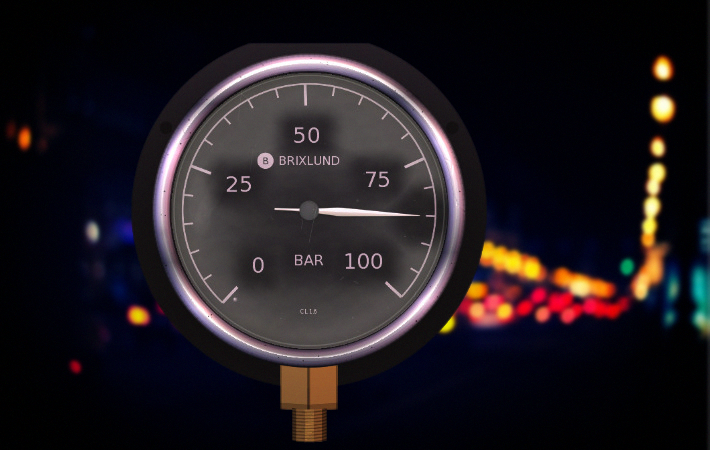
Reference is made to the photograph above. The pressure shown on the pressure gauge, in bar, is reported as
85 bar
